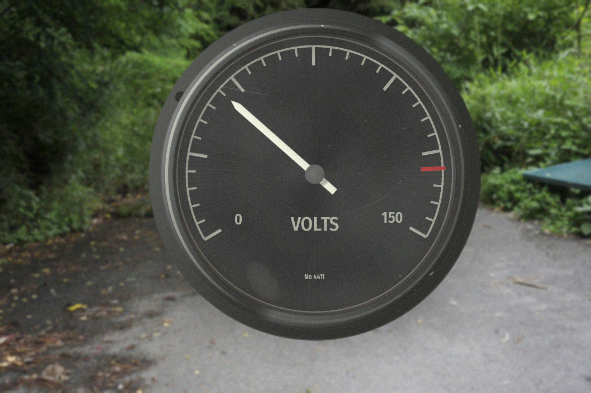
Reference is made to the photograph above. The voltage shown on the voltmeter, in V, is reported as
45 V
